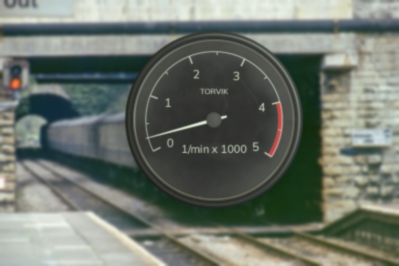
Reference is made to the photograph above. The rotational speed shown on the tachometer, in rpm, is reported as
250 rpm
